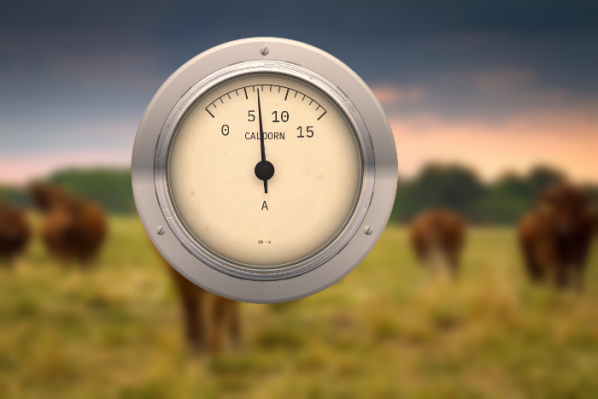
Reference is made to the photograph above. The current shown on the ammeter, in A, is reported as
6.5 A
